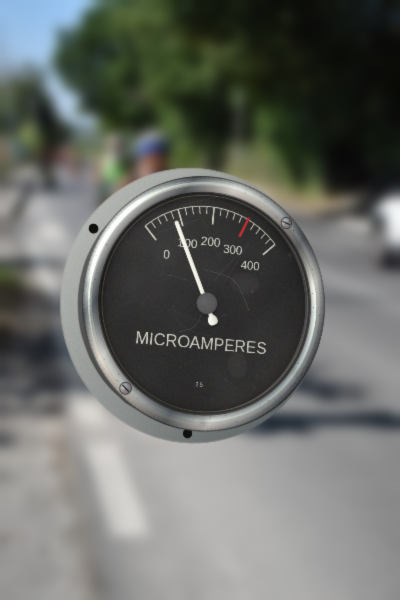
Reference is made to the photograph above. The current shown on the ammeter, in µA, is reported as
80 µA
